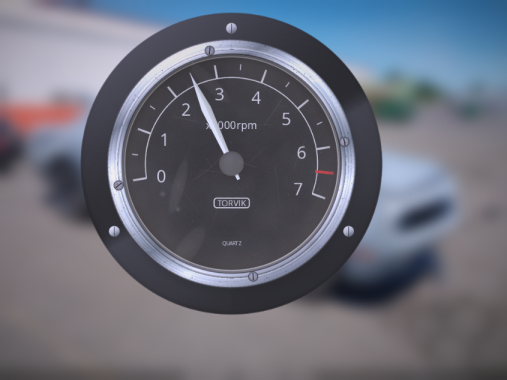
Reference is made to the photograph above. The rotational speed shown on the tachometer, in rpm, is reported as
2500 rpm
